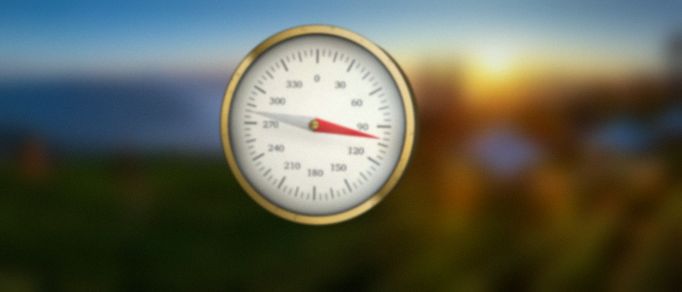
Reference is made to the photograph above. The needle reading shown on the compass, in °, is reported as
100 °
